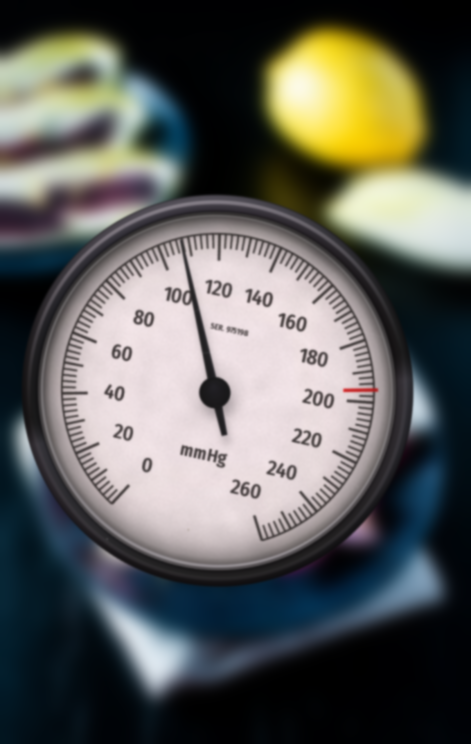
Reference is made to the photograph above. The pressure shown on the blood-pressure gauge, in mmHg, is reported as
108 mmHg
